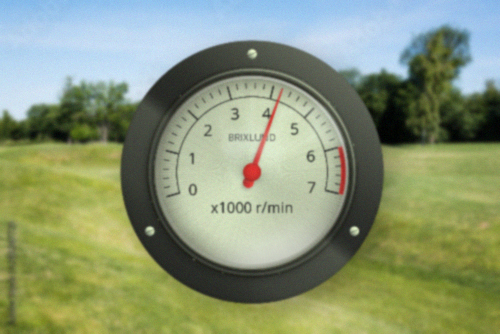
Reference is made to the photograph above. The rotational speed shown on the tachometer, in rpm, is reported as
4200 rpm
